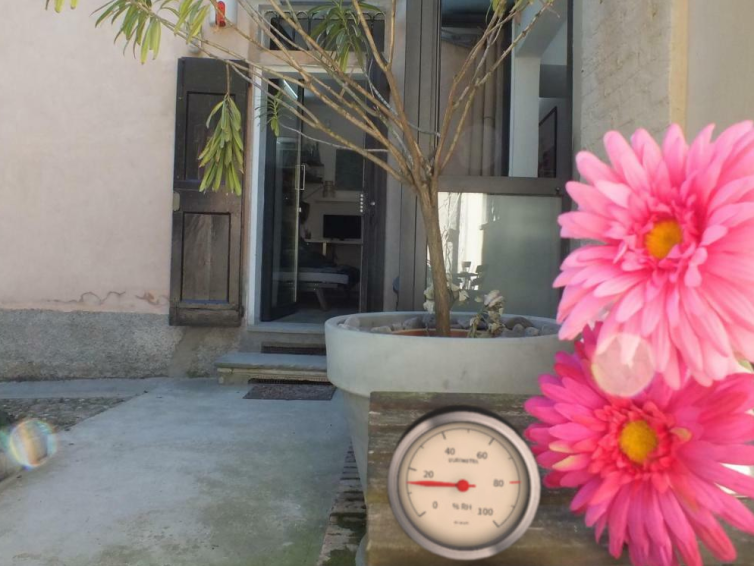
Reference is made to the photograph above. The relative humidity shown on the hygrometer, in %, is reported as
15 %
